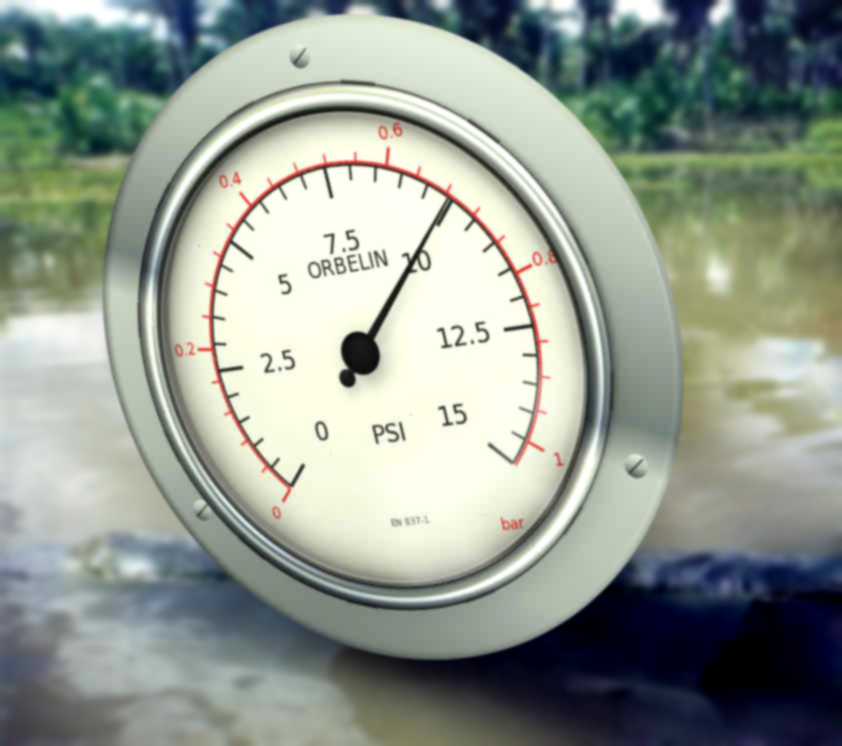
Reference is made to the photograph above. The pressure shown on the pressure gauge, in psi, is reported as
10 psi
